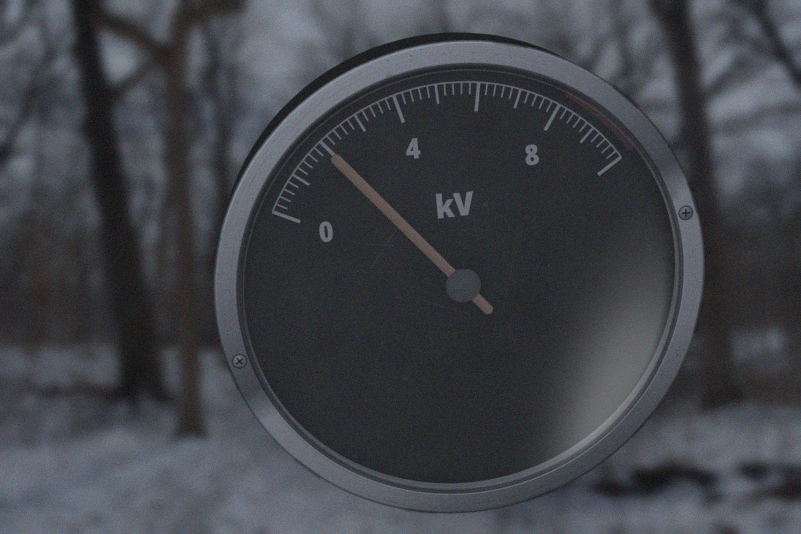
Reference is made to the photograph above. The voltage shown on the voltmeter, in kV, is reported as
2 kV
